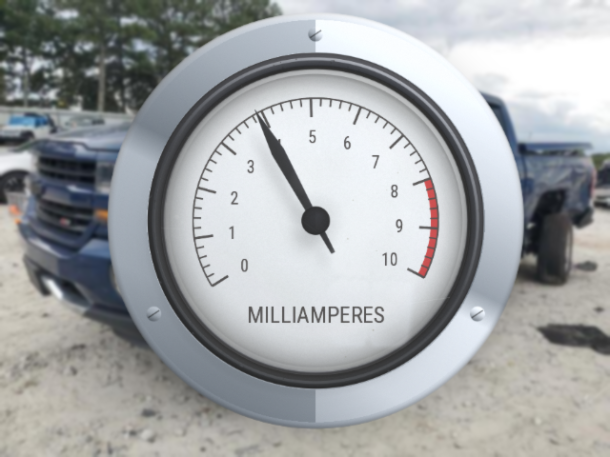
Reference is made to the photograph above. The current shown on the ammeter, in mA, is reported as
3.9 mA
